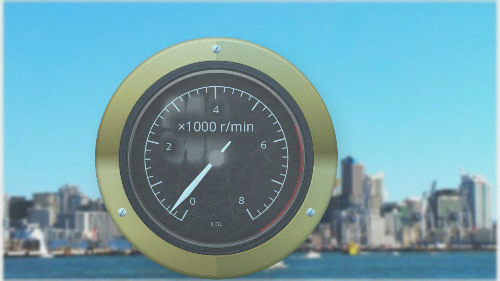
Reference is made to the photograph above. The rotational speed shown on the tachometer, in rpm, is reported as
300 rpm
